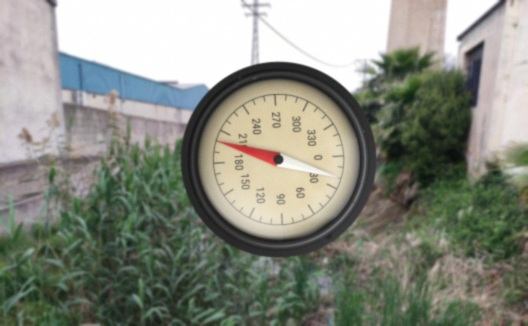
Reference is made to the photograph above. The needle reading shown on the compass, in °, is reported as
200 °
